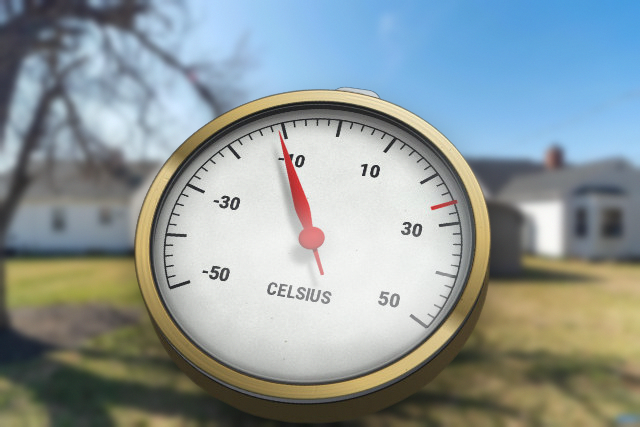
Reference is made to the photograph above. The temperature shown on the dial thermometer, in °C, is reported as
-11 °C
